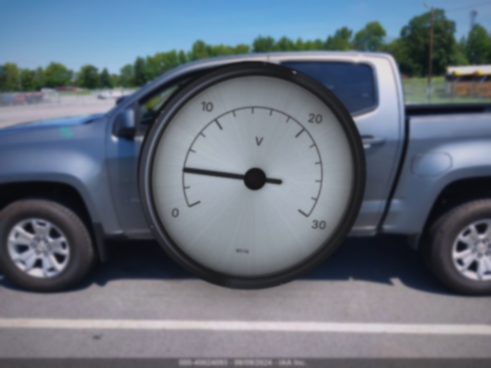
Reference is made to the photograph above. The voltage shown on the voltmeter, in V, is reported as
4 V
